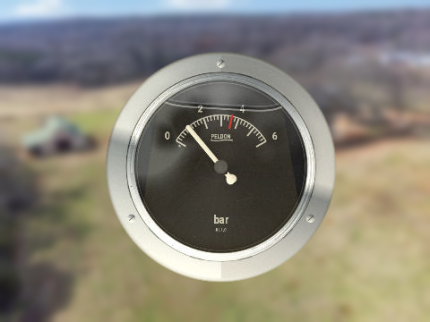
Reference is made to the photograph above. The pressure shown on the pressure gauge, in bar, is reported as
1 bar
